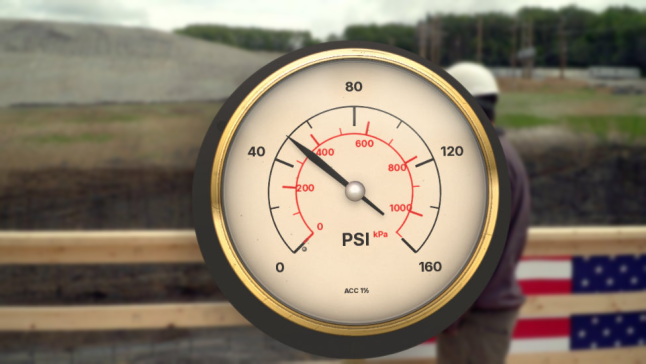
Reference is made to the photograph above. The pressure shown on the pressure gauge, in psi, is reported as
50 psi
